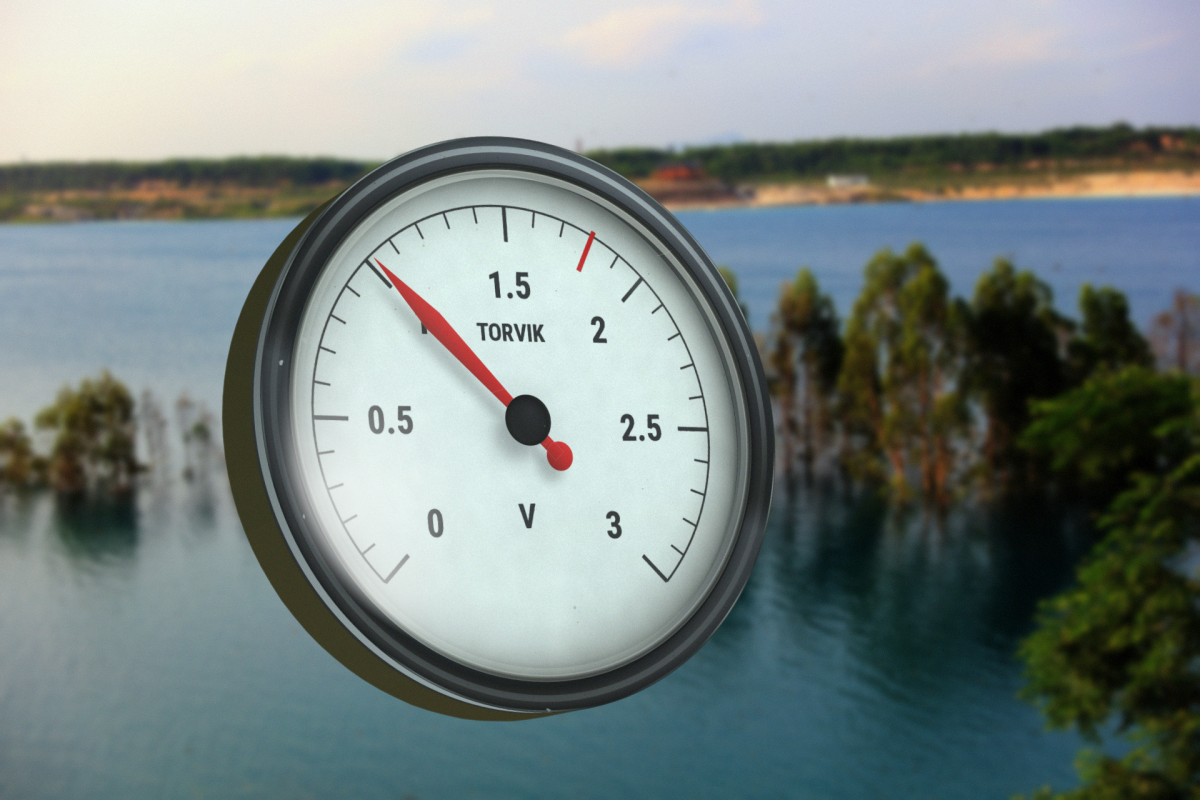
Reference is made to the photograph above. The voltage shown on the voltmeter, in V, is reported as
1 V
